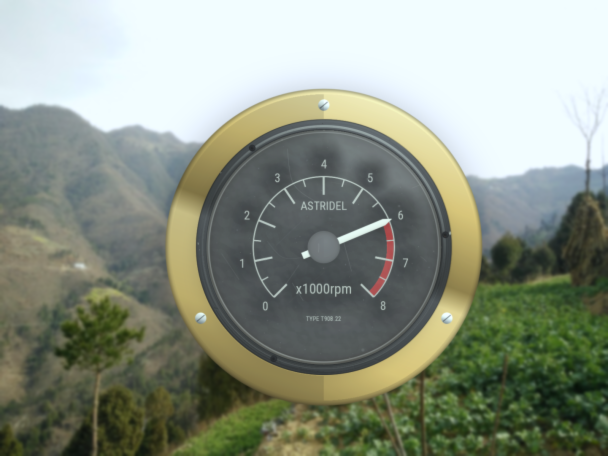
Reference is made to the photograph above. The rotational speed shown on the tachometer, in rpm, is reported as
6000 rpm
